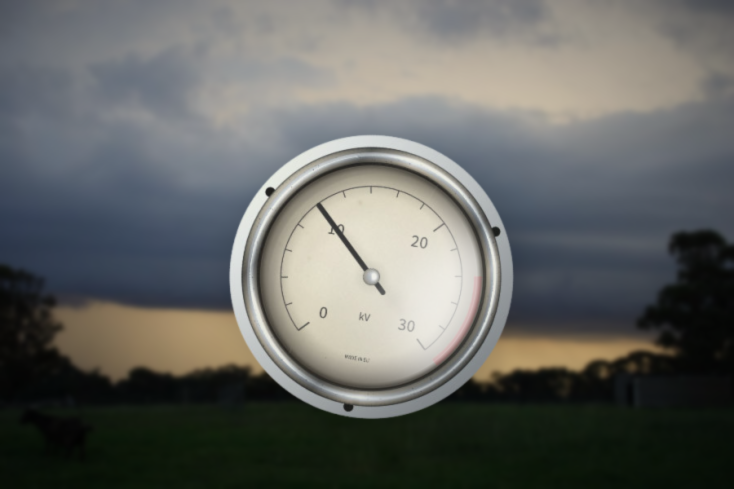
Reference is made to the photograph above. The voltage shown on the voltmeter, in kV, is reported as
10 kV
